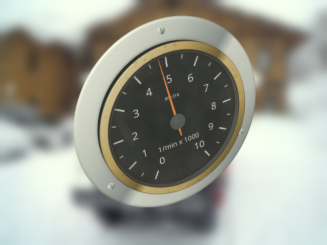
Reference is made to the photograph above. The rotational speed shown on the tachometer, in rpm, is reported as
4750 rpm
